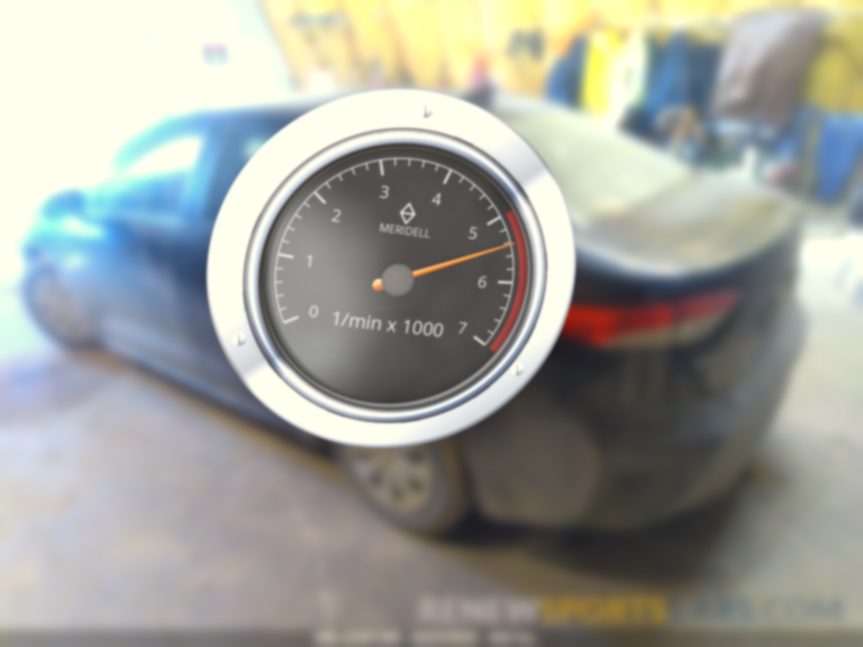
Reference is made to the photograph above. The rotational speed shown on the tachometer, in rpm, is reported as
5400 rpm
